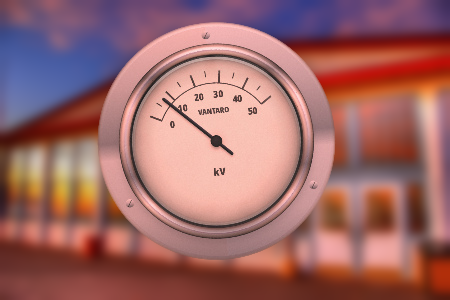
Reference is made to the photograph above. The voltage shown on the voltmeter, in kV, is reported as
7.5 kV
